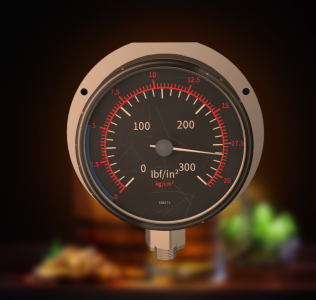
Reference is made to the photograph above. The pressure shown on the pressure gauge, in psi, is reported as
260 psi
